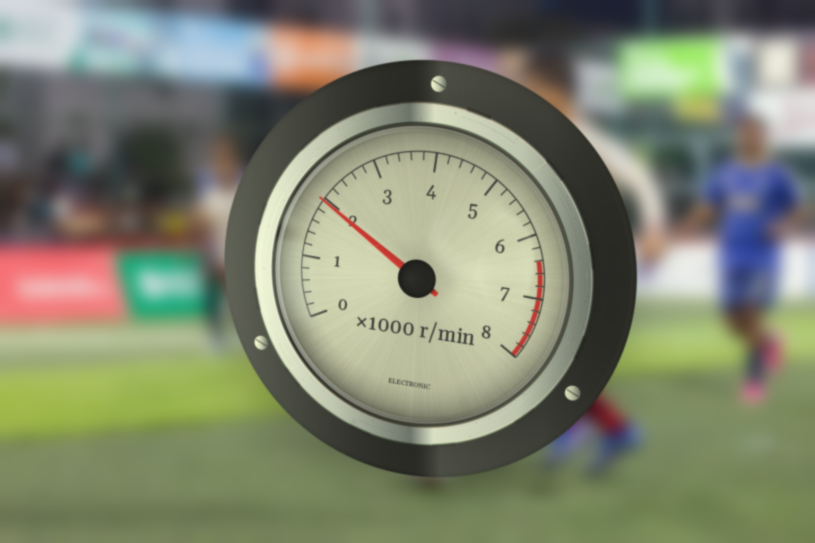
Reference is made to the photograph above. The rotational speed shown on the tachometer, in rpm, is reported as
2000 rpm
